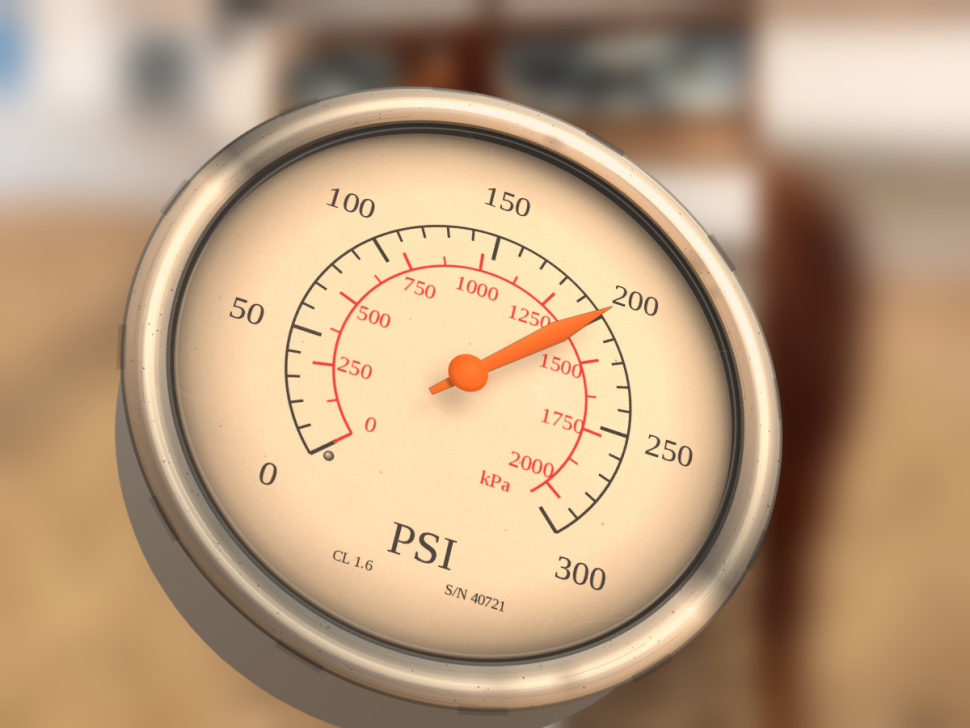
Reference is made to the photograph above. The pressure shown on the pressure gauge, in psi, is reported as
200 psi
